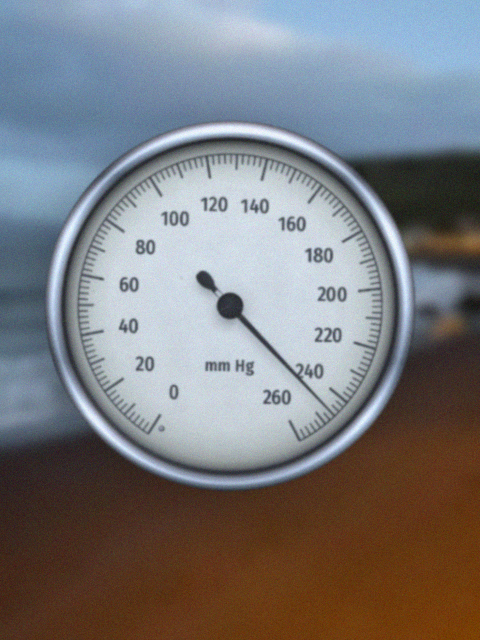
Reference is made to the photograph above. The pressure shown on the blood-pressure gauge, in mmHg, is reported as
246 mmHg
